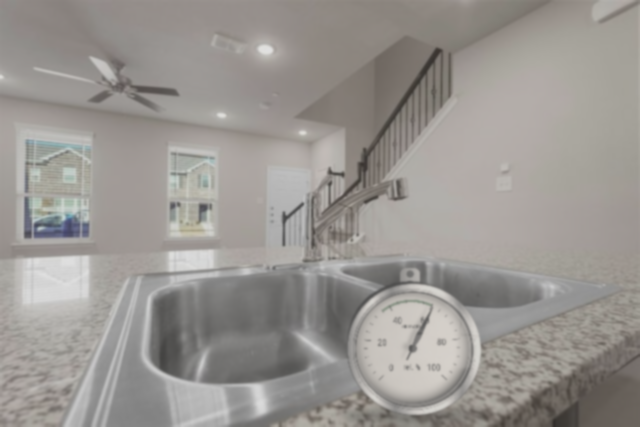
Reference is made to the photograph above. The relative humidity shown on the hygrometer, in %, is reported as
60 %
